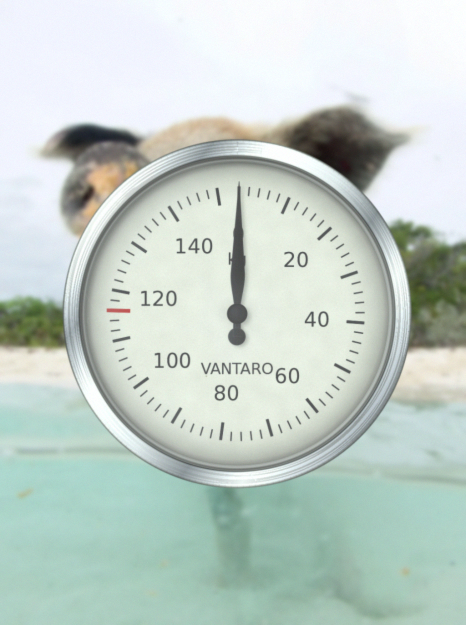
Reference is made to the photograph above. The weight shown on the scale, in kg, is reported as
0 kg
